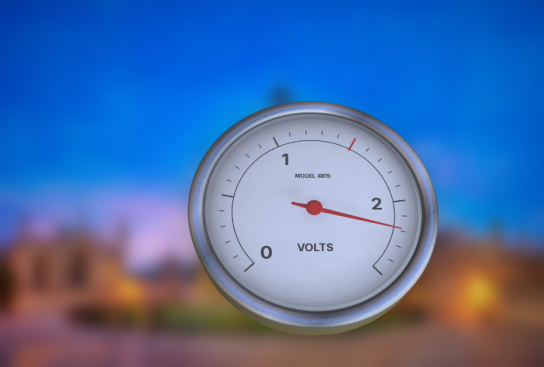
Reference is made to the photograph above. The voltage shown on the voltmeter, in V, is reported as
2.2 V
